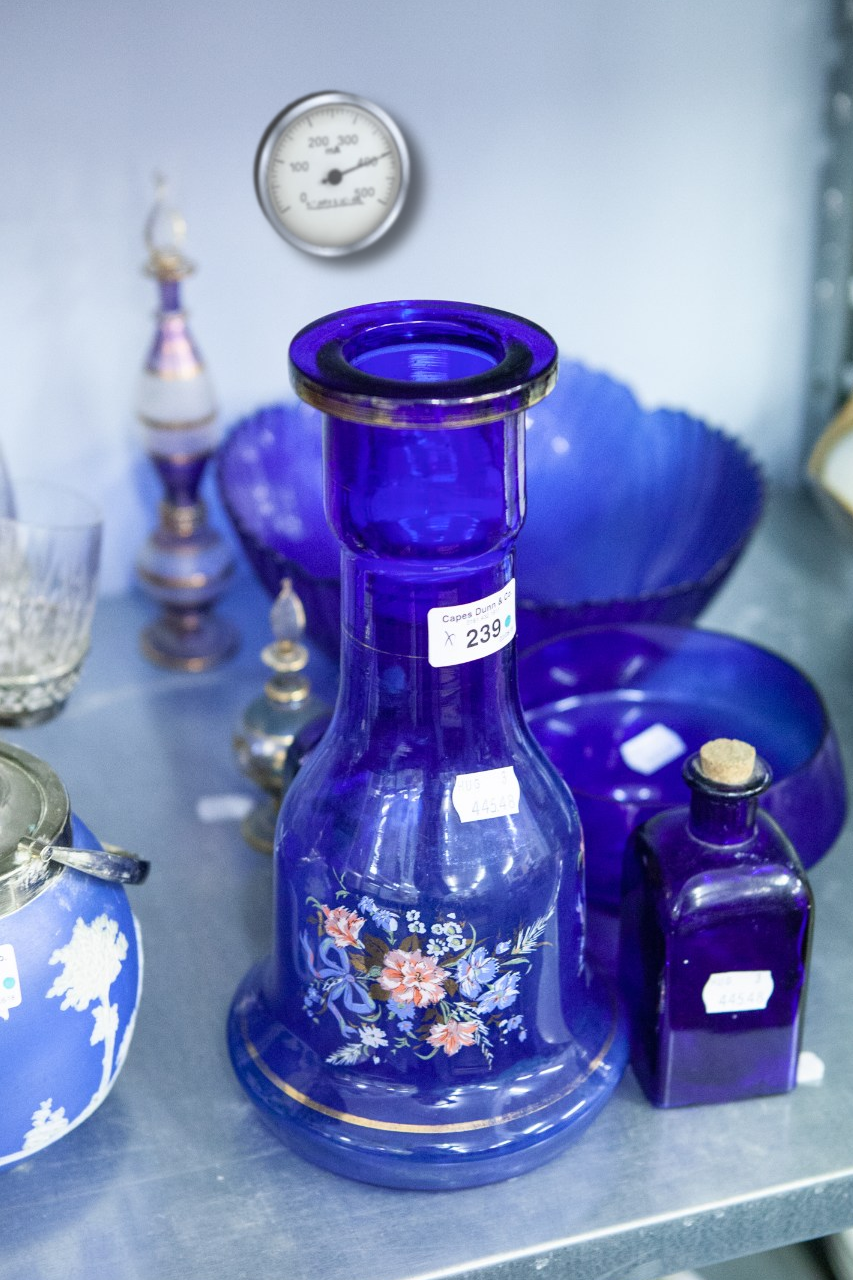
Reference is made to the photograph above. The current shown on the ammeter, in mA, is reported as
400 mA
